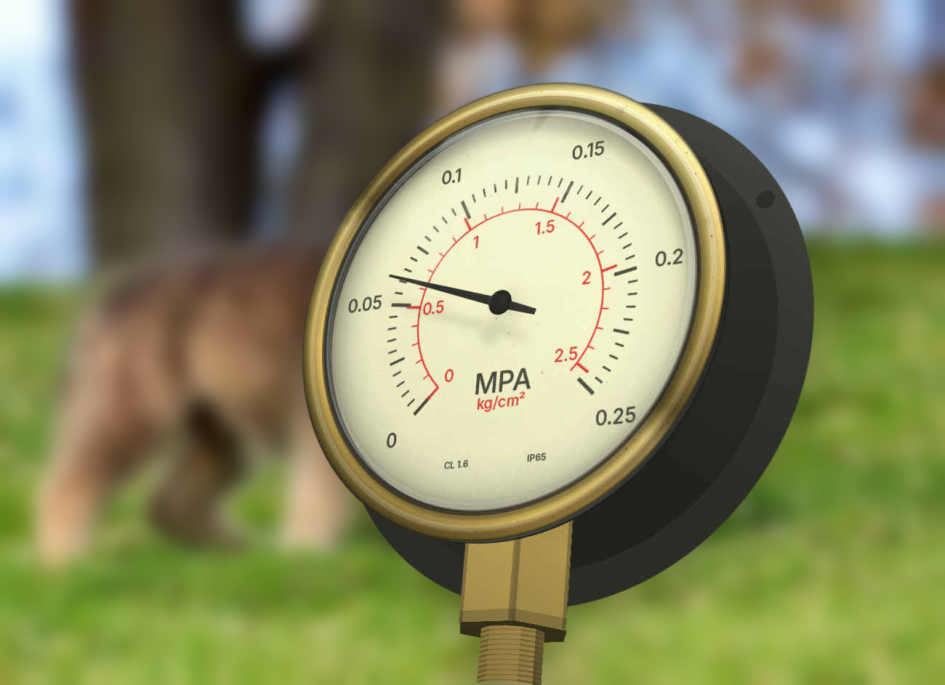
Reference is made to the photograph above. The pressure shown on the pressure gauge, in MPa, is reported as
0.06 MPa
